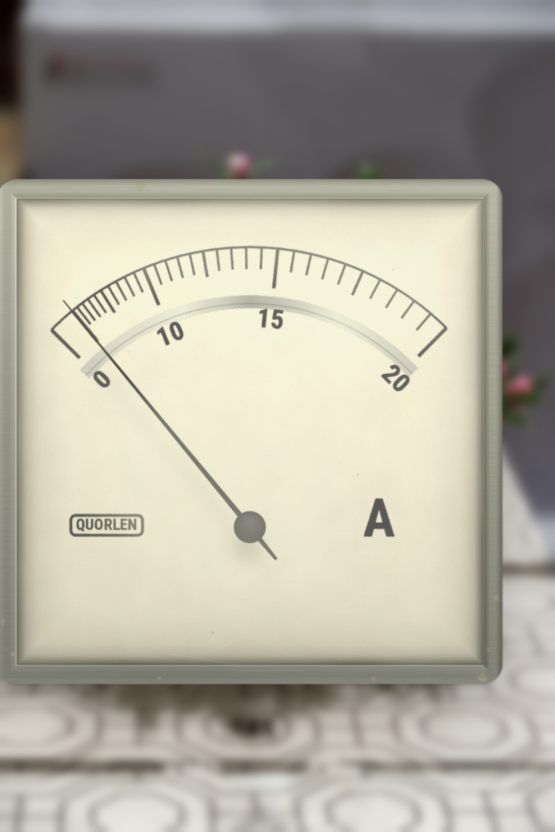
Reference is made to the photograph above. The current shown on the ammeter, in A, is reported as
5 A
